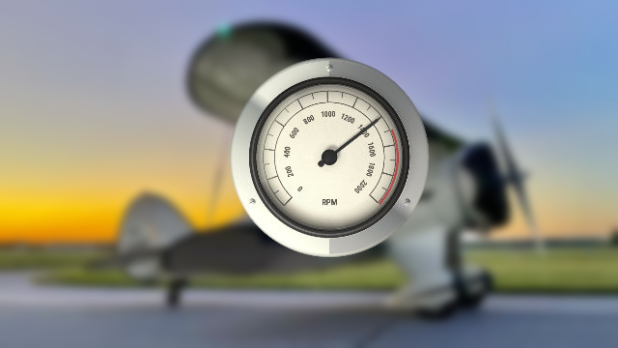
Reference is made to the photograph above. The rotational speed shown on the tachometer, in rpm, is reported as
1400 rpm
